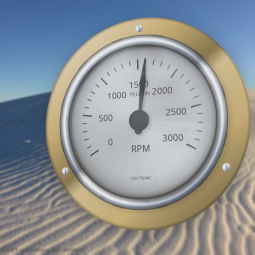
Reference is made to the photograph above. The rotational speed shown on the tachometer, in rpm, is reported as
1600 rpm
